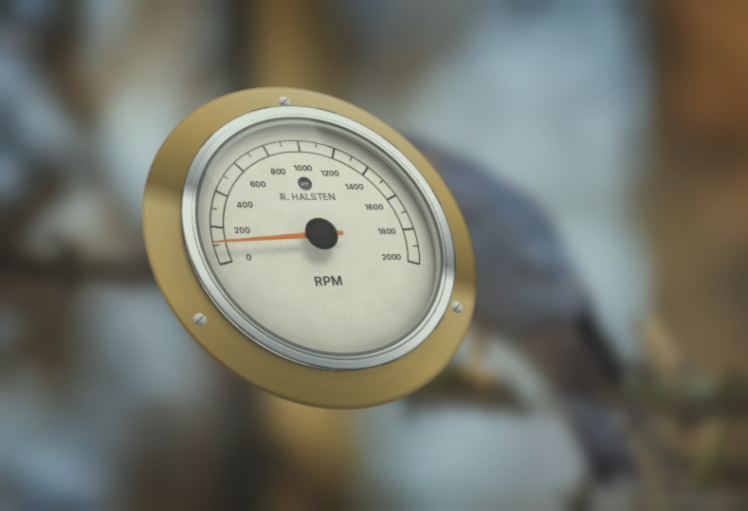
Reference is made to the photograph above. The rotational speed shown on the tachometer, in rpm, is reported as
100 rpm
